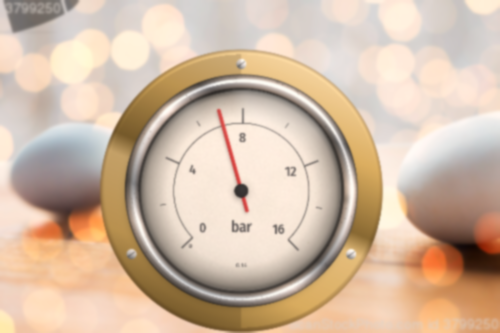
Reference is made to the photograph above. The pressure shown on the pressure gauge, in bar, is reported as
7 bar
